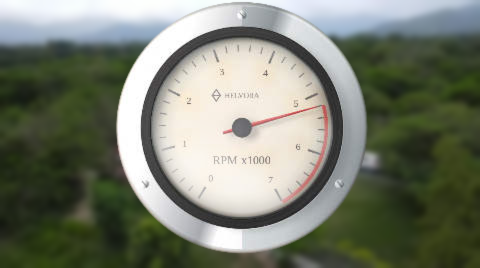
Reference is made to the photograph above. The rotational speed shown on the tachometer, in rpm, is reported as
5200 rpm
